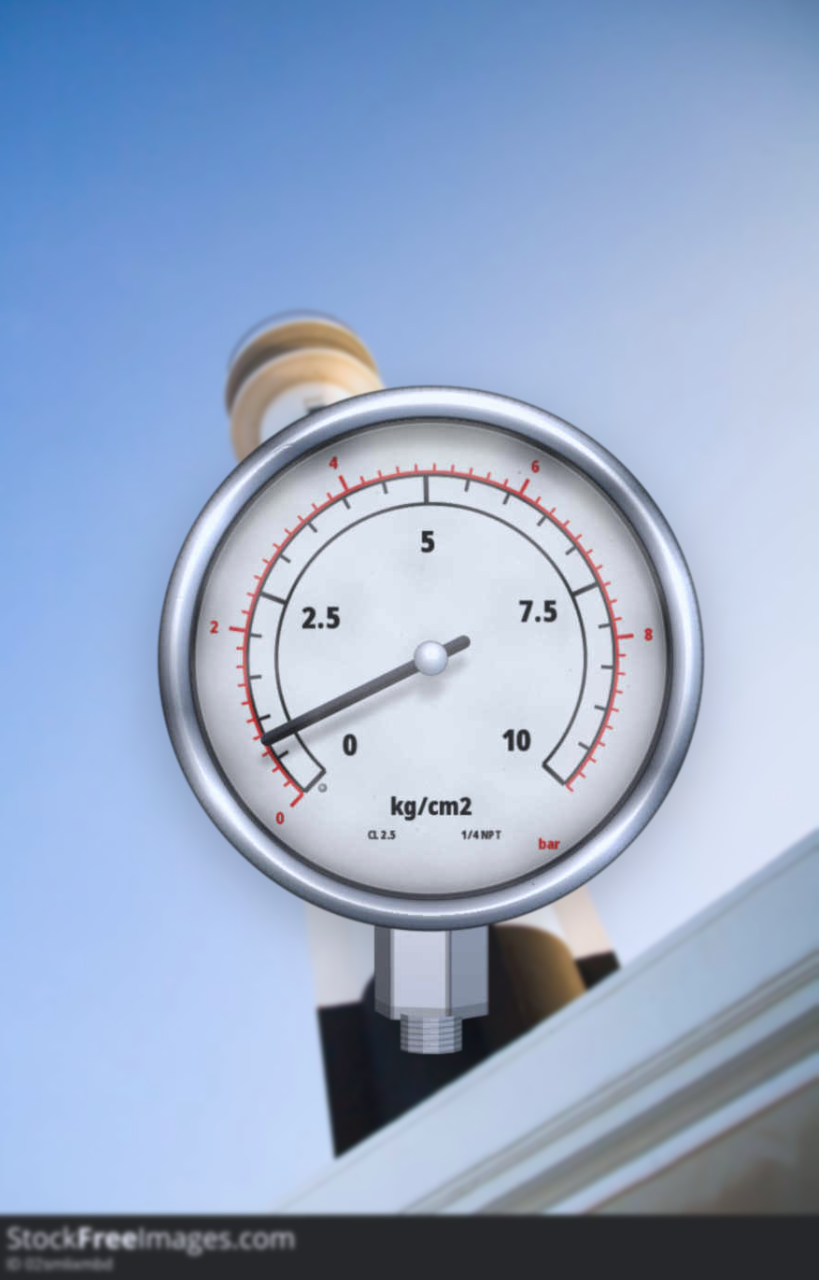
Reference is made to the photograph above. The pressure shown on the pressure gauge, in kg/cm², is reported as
0.75 kg/cm²
